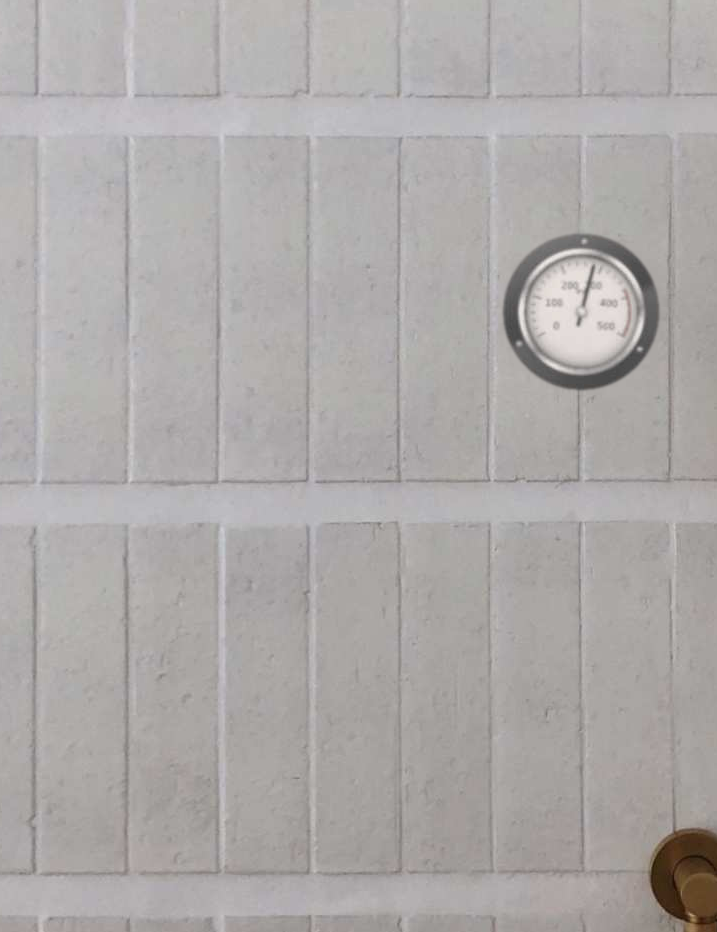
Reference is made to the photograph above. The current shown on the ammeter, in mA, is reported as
280 mA
